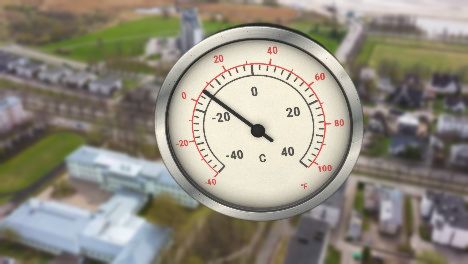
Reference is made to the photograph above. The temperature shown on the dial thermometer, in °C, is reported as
-14 °C
